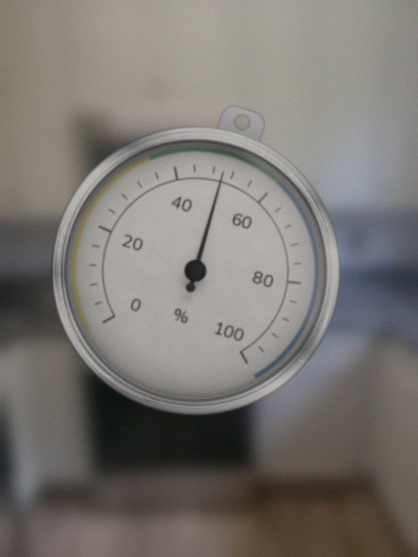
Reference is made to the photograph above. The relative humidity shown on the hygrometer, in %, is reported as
50 %
